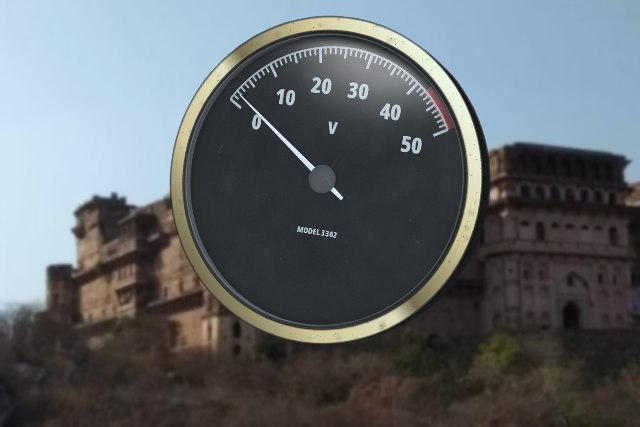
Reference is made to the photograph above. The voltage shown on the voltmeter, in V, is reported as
2 V
